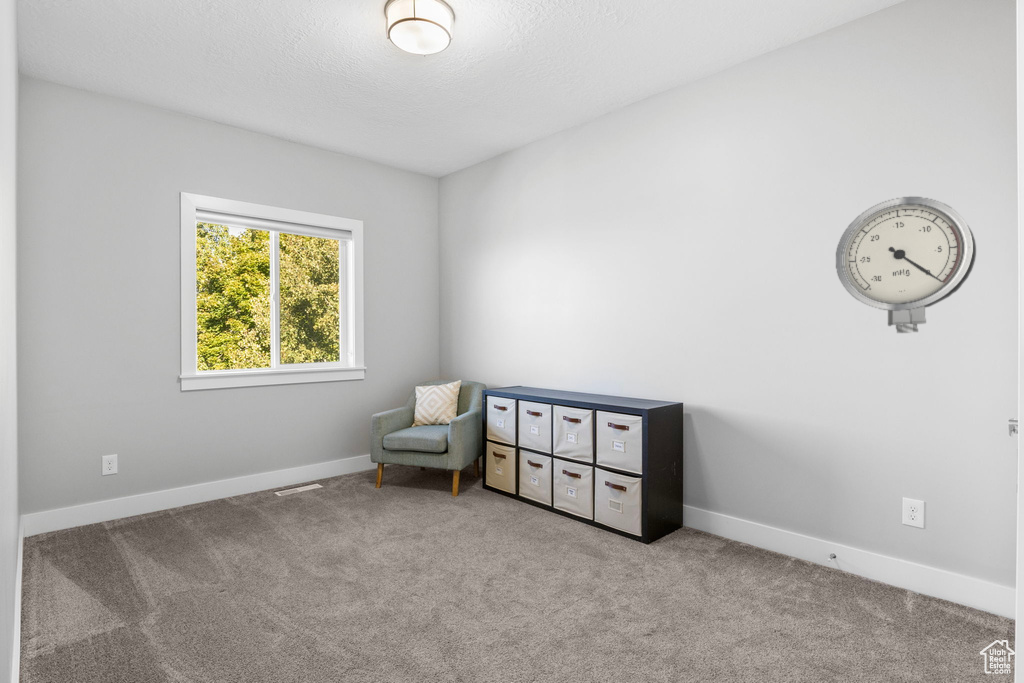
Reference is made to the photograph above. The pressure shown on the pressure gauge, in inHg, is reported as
0 inHg
